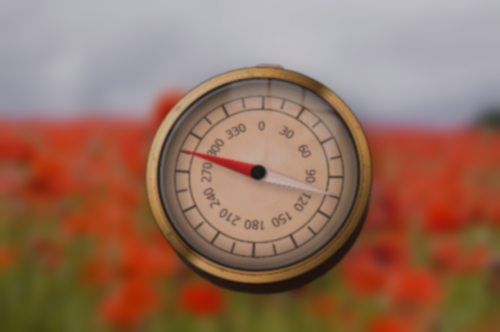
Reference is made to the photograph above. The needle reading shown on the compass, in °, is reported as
285 °
